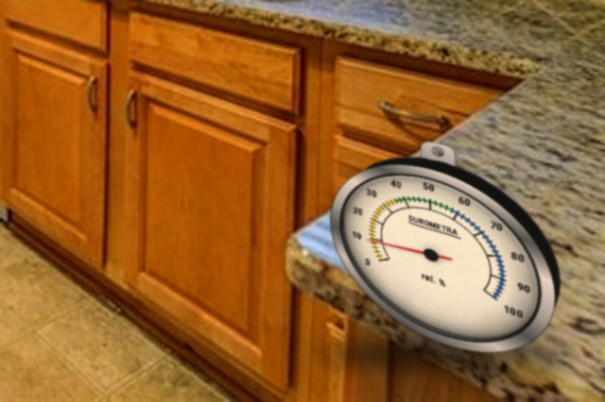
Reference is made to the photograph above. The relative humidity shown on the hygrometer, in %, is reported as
10 %
